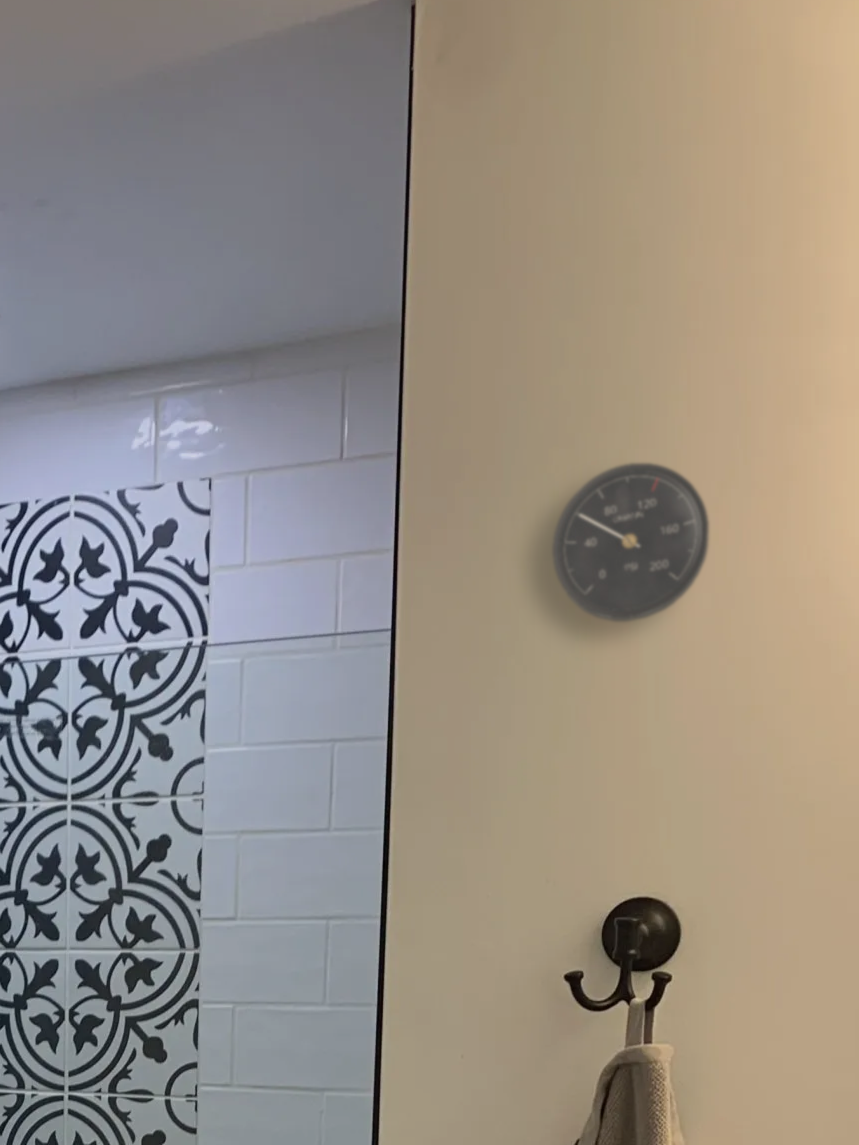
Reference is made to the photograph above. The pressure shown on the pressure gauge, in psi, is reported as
60 psi
